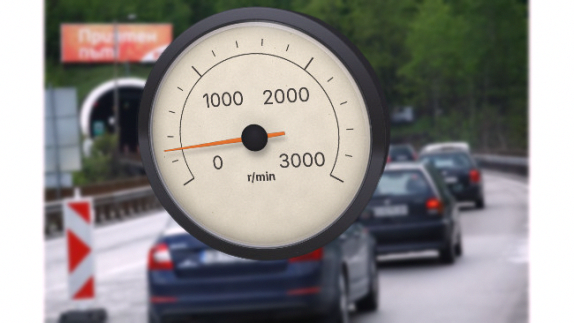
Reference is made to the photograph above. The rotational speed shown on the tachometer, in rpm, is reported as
300 rpm
